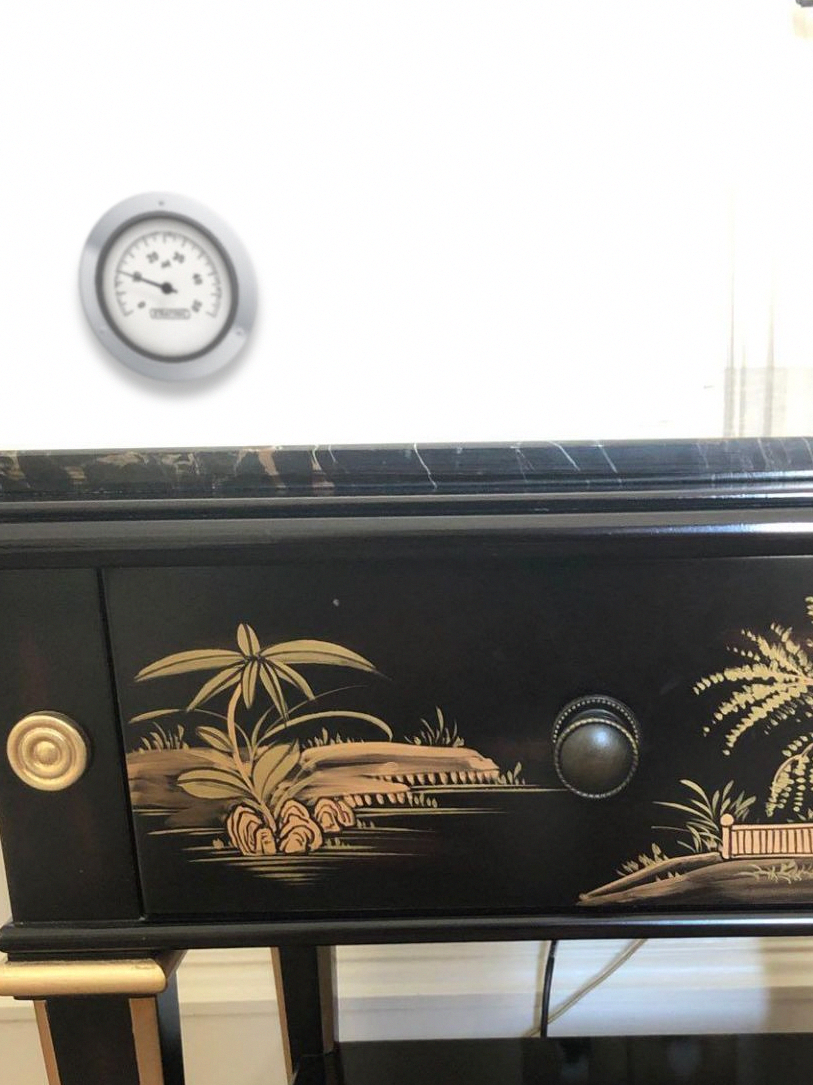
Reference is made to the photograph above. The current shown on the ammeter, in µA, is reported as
10 µA
